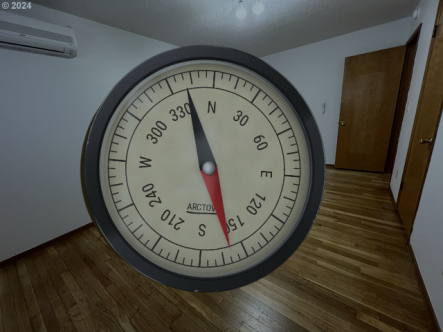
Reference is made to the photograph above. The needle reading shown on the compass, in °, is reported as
160 °
